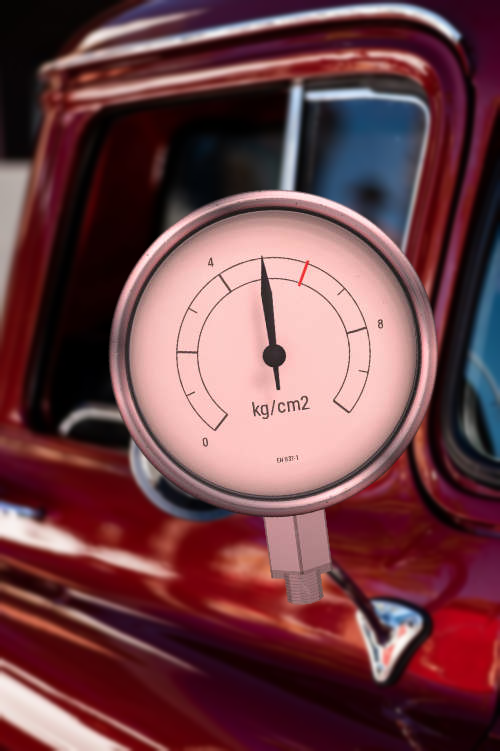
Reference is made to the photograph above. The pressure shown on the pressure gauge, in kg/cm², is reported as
5 kg/cm²
